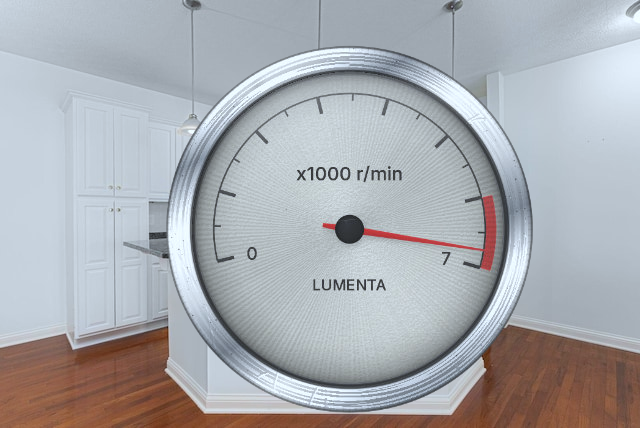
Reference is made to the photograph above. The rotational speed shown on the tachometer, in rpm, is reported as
6750 rpm
